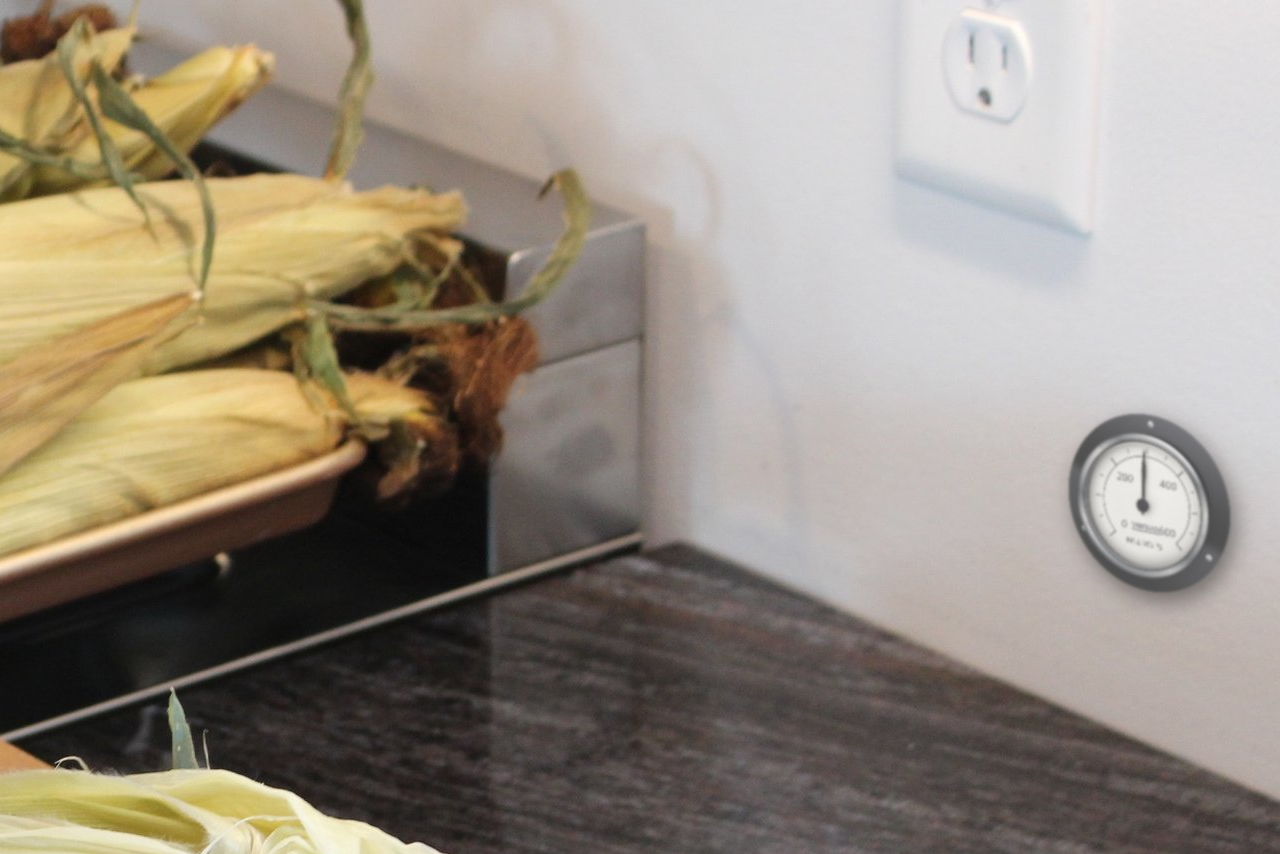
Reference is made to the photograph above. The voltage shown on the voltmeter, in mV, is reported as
300 mV
